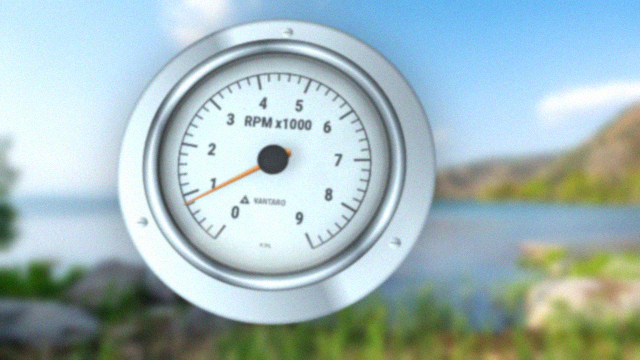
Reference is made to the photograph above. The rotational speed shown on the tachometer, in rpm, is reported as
800 rpm
